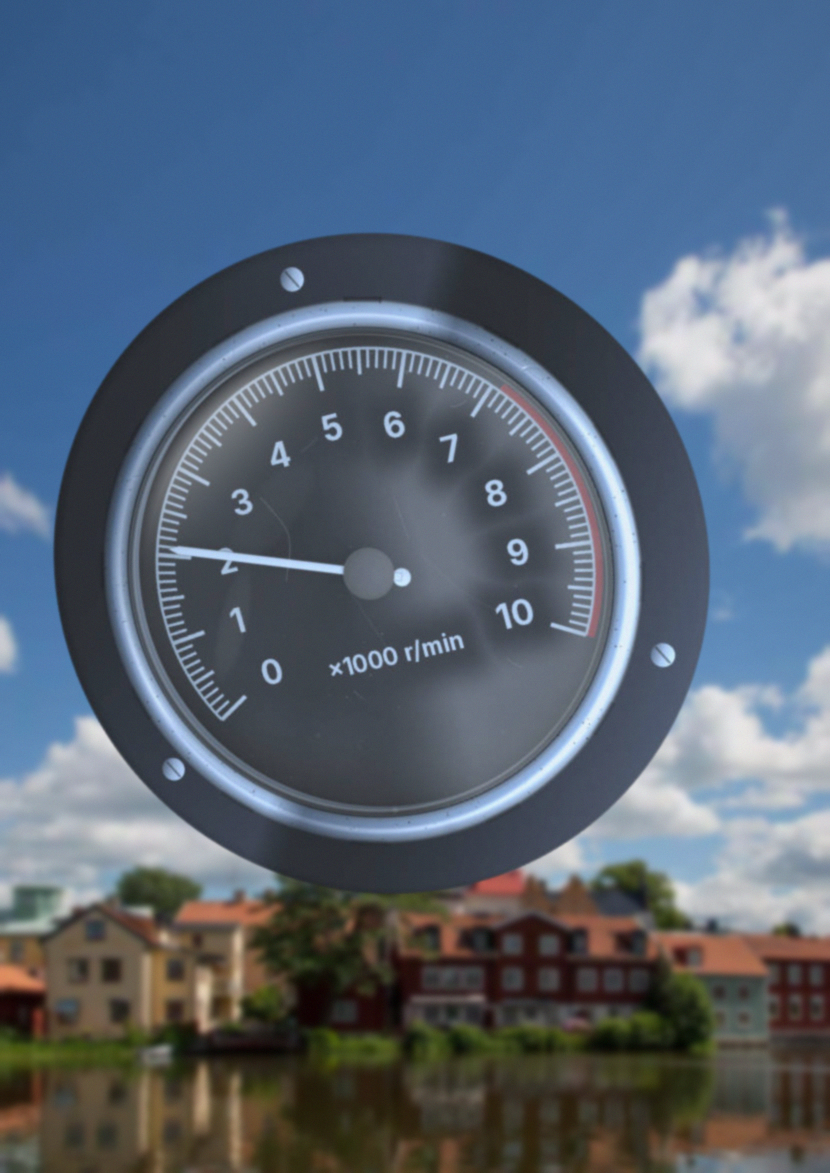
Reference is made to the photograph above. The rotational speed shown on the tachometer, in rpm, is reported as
2100 rpm
